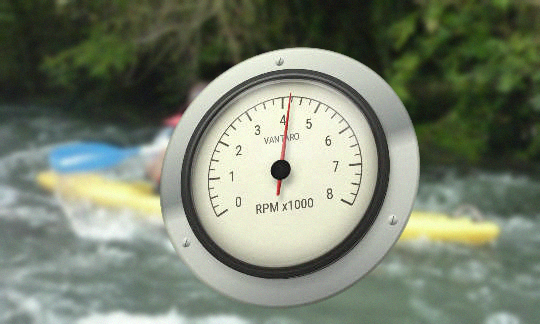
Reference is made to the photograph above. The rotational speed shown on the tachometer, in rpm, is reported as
4250 rpm
